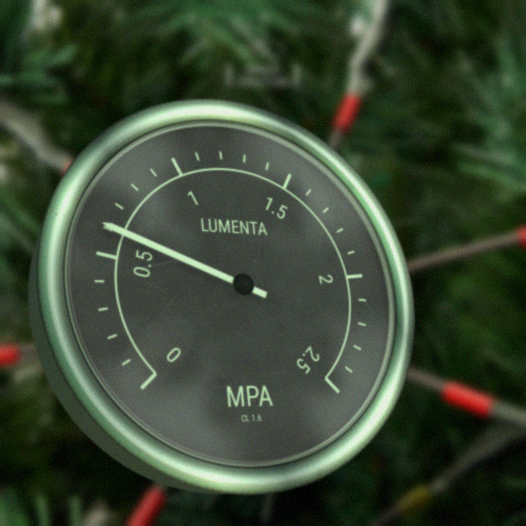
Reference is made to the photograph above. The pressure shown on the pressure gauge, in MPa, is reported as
0.6 MPa
